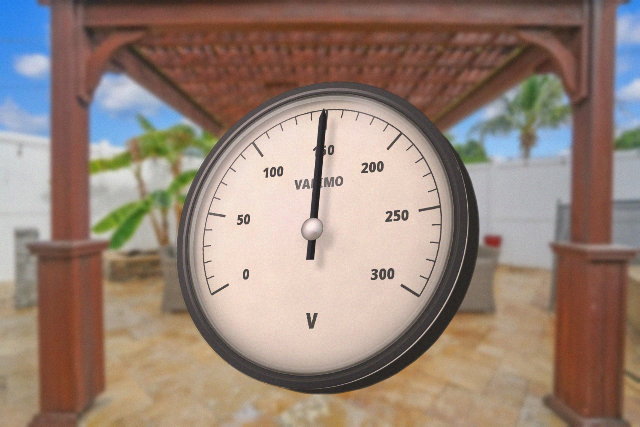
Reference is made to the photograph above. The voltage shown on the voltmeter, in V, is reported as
150 V
